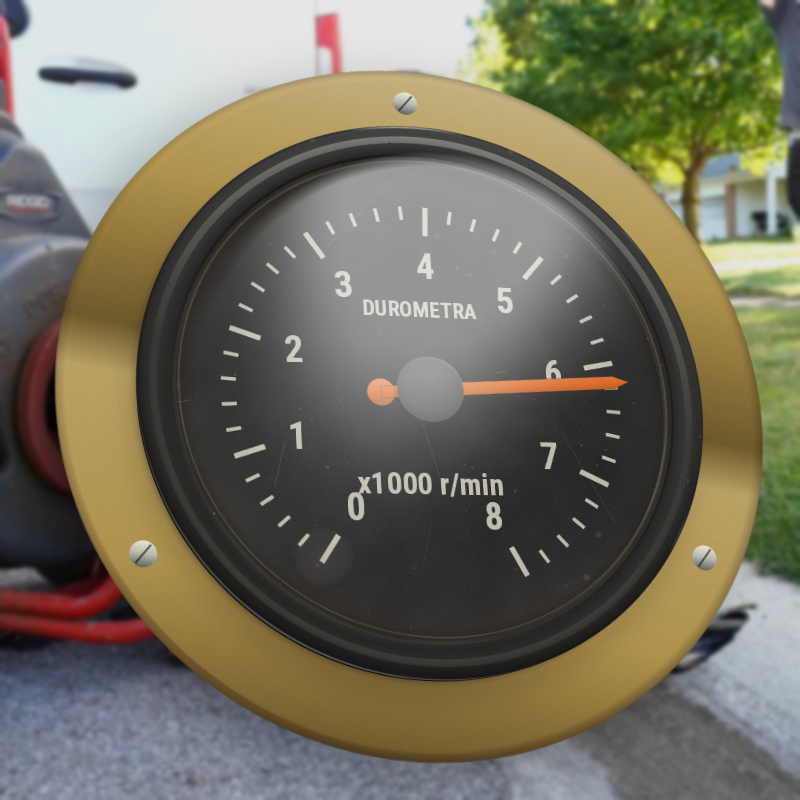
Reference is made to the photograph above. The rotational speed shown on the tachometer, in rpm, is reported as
6200 rpm
